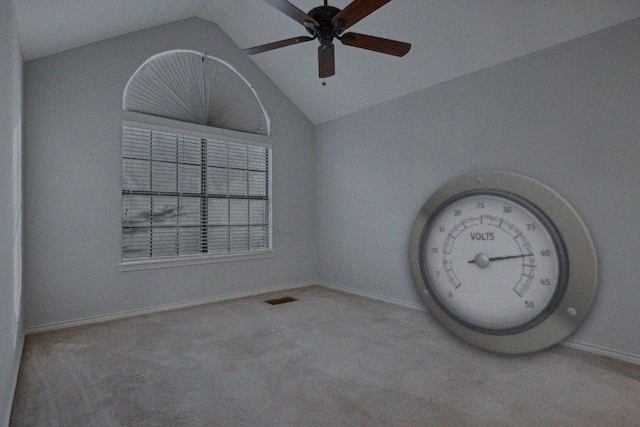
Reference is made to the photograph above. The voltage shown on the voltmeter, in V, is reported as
40 V
